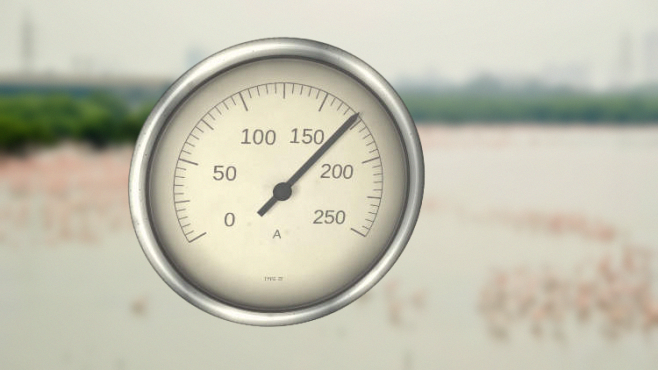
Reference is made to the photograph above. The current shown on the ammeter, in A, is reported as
170 A
